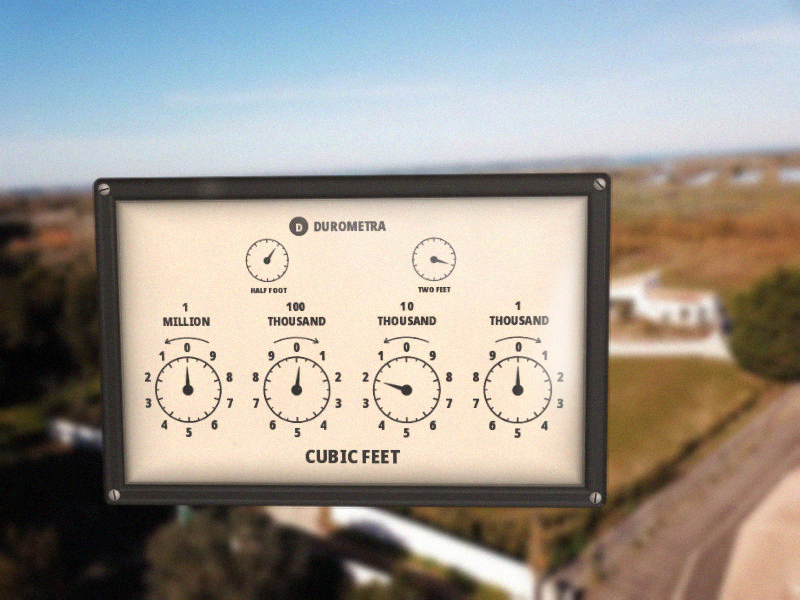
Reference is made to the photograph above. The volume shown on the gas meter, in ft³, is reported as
2000 ft³
